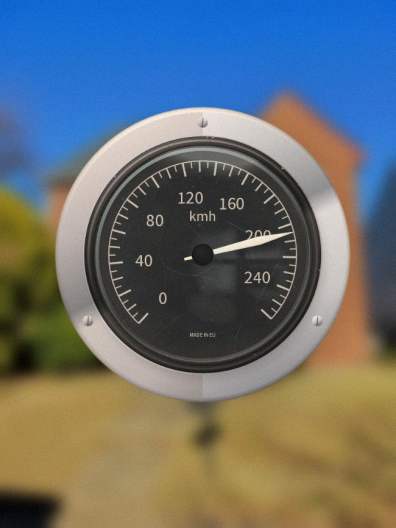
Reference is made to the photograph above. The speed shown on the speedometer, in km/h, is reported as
205 km/h
